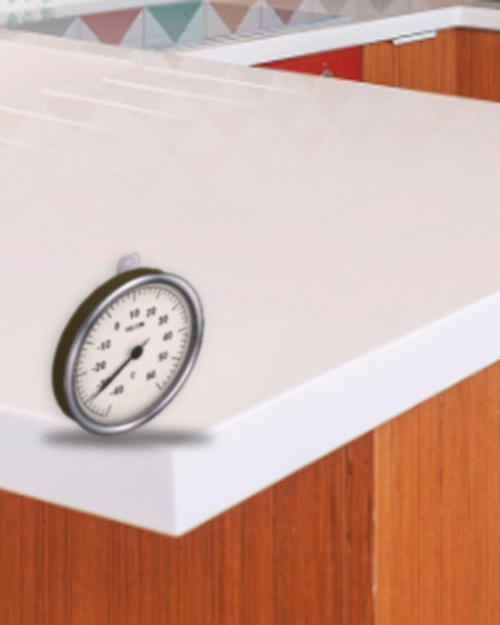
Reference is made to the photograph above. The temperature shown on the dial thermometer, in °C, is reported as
-30 °C
